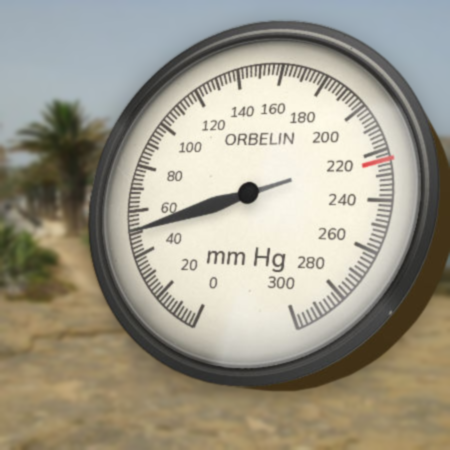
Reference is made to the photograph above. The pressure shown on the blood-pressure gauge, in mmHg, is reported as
50 mmHg
